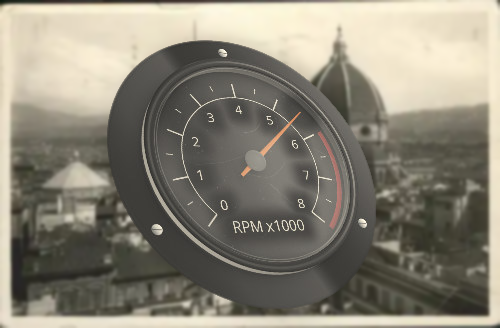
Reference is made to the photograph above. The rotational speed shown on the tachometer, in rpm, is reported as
5500 rpm
